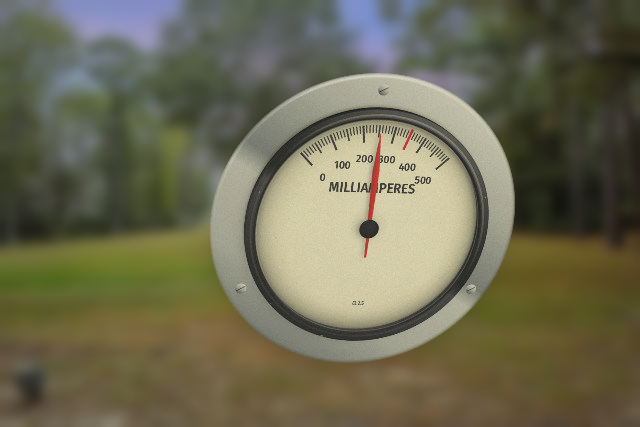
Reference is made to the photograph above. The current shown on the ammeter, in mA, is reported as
250 mA
